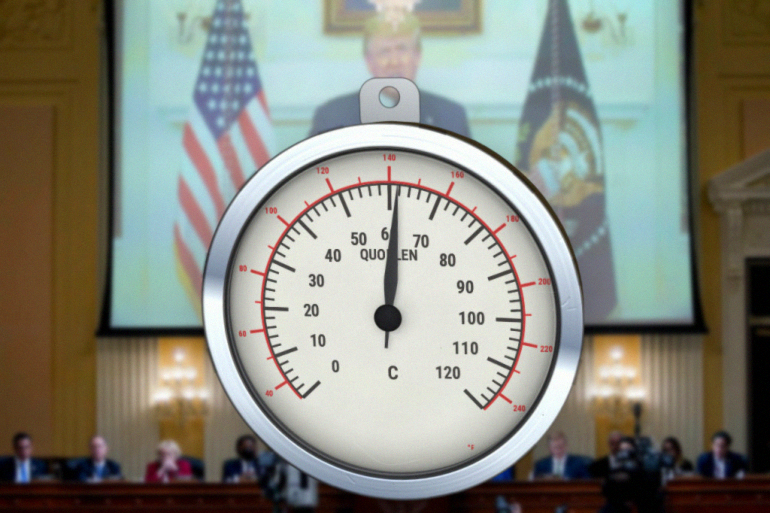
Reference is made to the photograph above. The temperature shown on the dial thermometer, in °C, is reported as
62 °C
